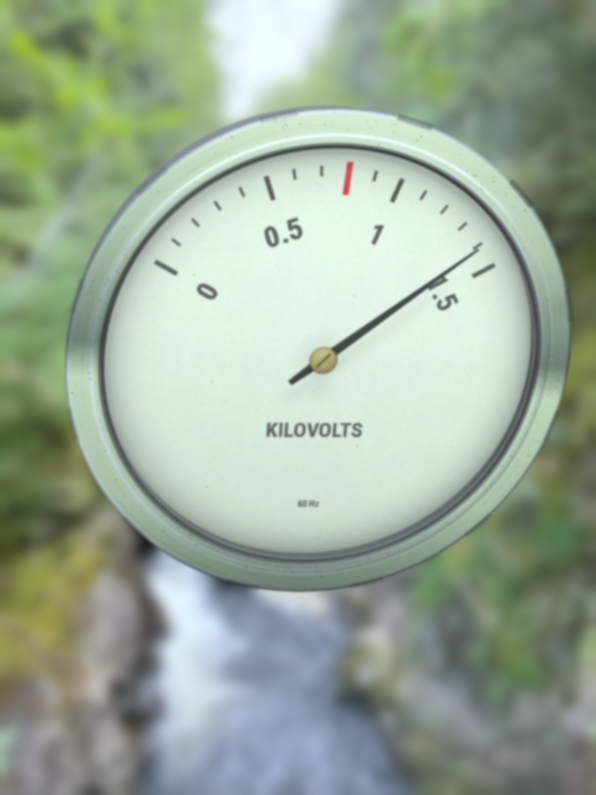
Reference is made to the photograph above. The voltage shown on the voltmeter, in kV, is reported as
1.4 kV
